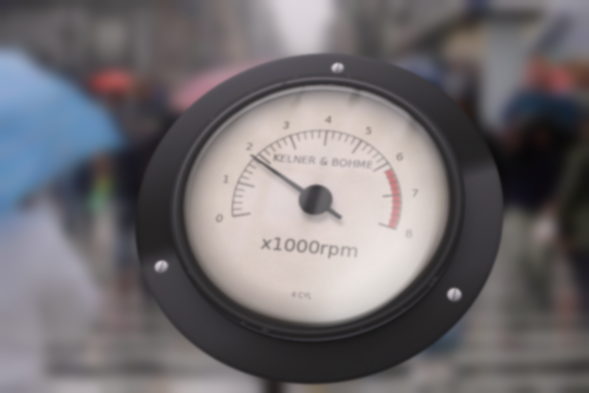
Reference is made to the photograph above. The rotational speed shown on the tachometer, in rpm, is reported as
1800 rpm
